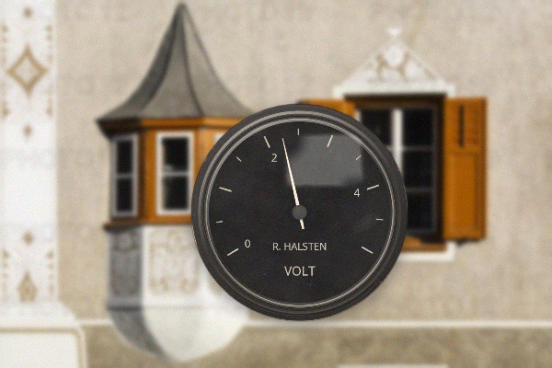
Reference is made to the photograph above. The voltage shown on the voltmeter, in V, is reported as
2.25 V
